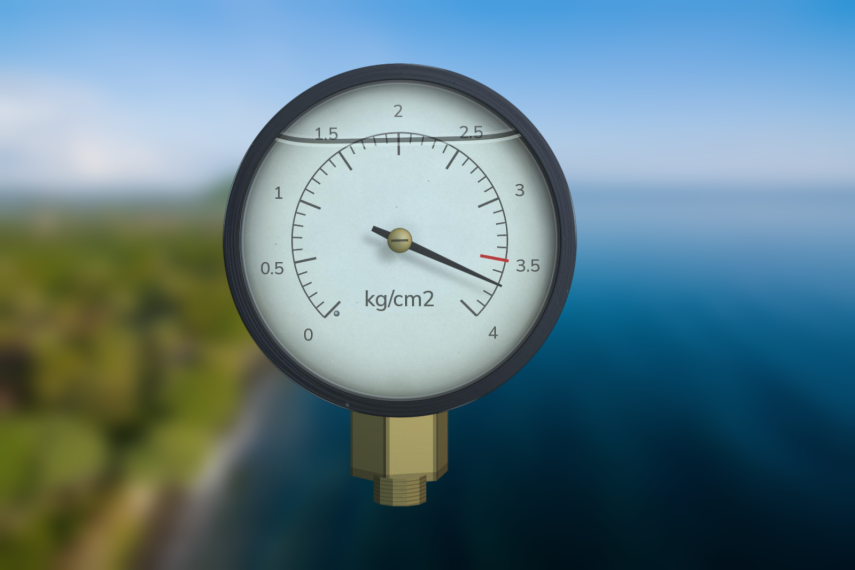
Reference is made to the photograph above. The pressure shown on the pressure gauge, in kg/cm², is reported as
3.7 kg/cm²
